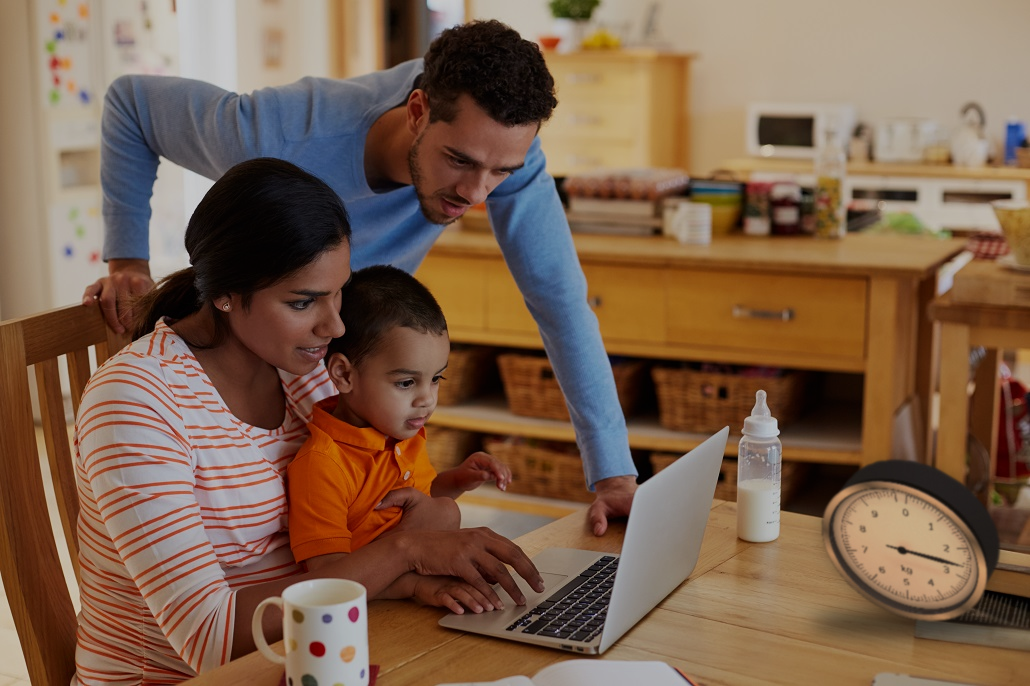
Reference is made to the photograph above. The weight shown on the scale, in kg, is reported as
2.5 kg
